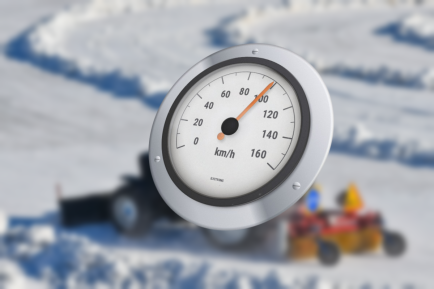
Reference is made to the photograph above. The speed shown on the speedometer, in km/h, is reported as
100 km/h
